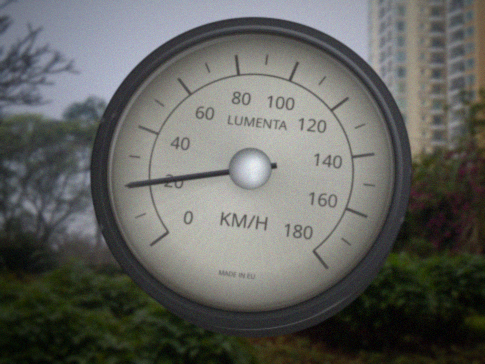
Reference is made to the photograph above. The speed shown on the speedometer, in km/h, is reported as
20 km/h
